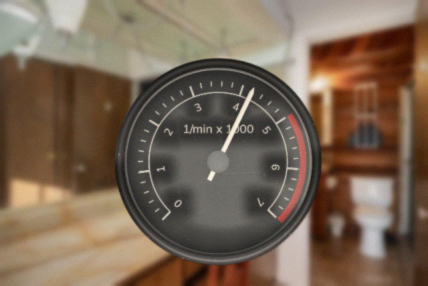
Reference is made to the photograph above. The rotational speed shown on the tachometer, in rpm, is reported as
4200 rpm
